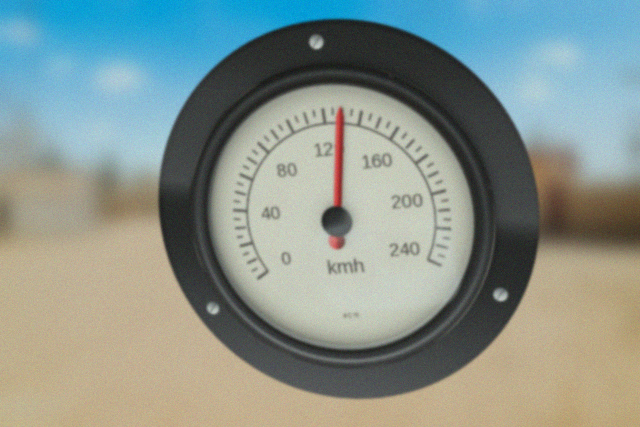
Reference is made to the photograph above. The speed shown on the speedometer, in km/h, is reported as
130 km/h
